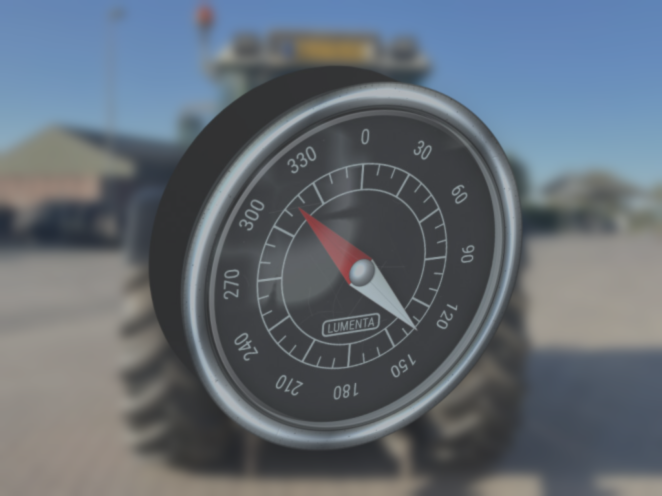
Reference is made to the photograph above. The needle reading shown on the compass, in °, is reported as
315 °
